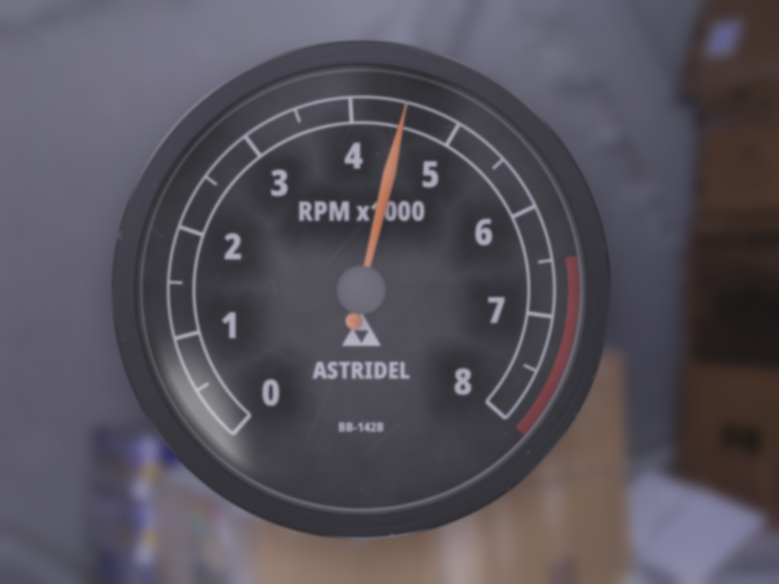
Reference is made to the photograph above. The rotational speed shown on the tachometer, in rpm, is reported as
4500 rpm
